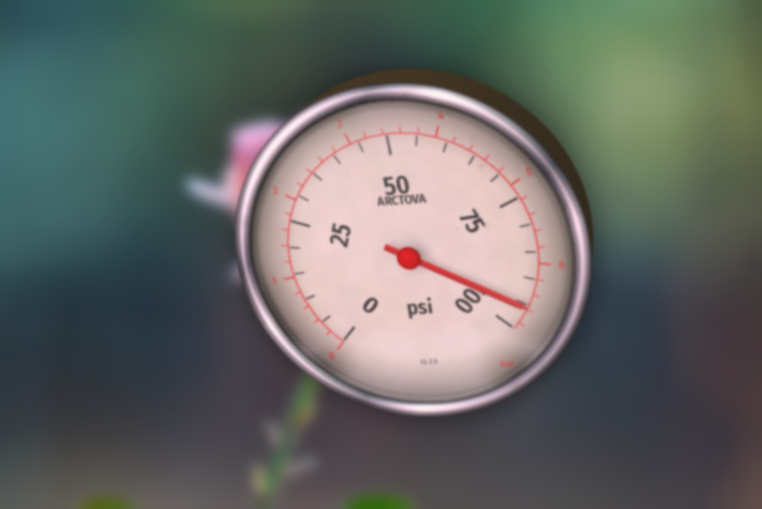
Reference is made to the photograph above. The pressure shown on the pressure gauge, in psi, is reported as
95 psi
